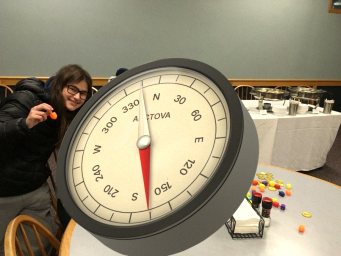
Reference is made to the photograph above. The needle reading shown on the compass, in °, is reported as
165 °
